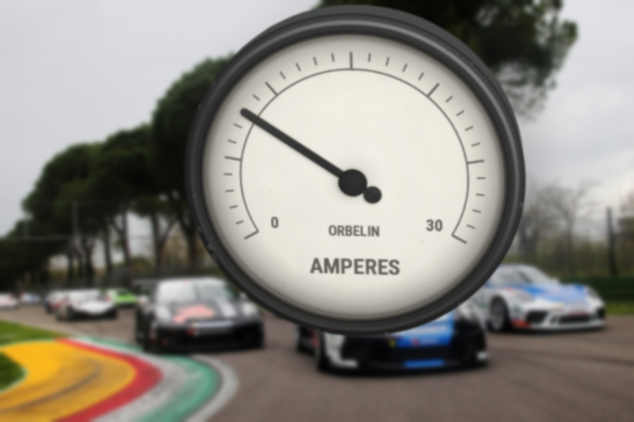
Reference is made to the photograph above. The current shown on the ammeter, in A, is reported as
8 A
